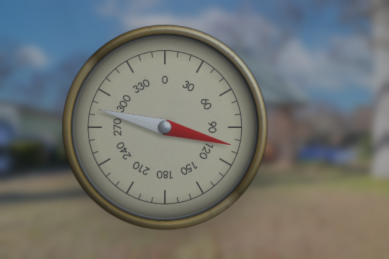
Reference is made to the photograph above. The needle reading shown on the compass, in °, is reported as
105 °
